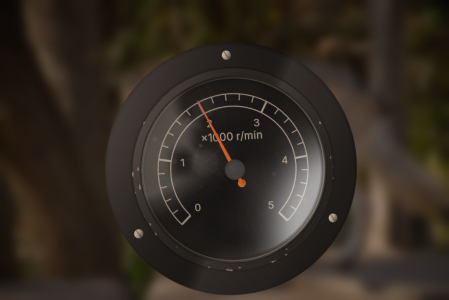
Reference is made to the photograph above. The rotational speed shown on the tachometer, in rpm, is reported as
2000 rpm
